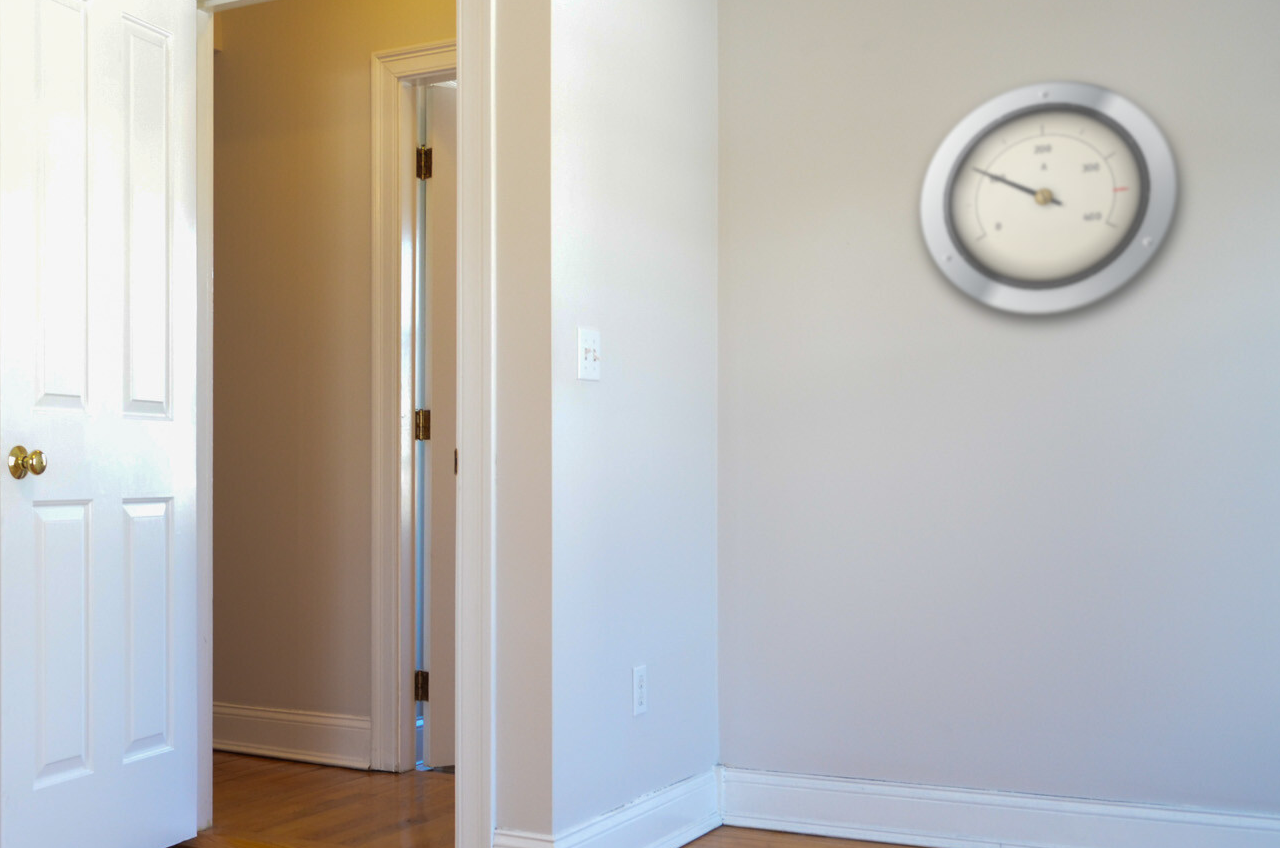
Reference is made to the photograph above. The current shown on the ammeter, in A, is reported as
100 A
